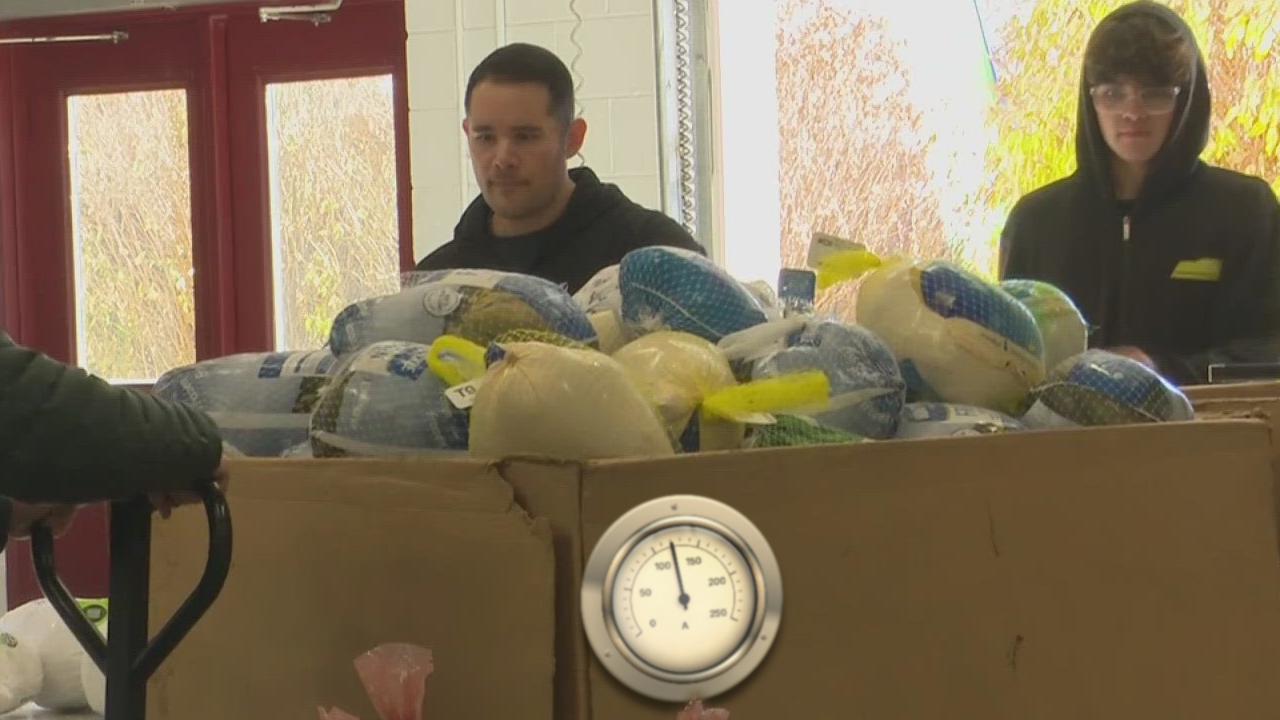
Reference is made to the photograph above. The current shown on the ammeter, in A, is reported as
120 A
